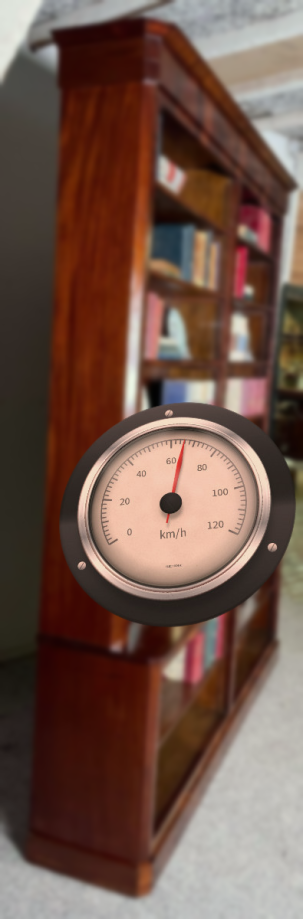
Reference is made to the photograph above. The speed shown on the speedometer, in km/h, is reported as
66 km/h
